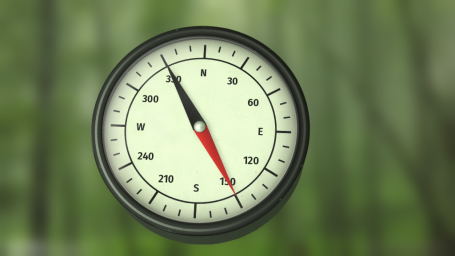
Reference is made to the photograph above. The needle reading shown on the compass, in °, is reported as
150 °
